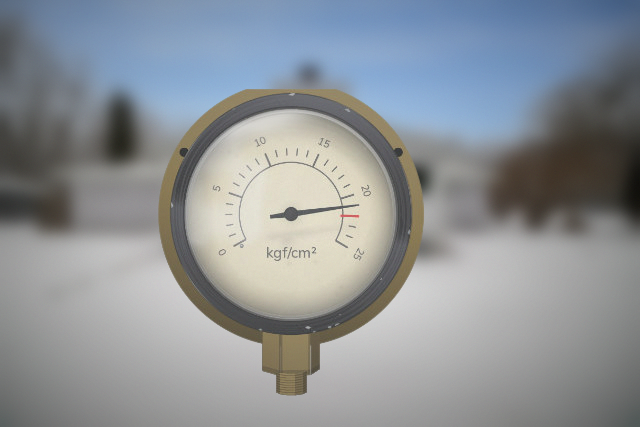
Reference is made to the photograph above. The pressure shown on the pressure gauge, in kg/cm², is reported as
21 kg/cm²
